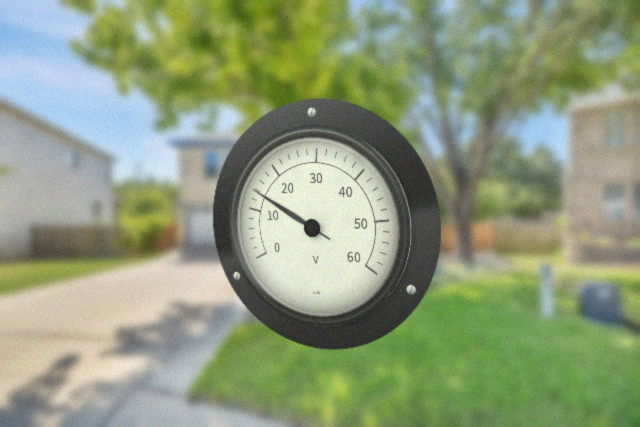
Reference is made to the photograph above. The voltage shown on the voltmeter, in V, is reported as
14 V
